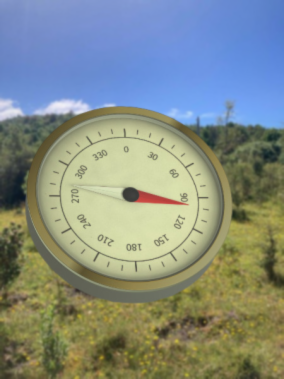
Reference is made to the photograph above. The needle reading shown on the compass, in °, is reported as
100 °
